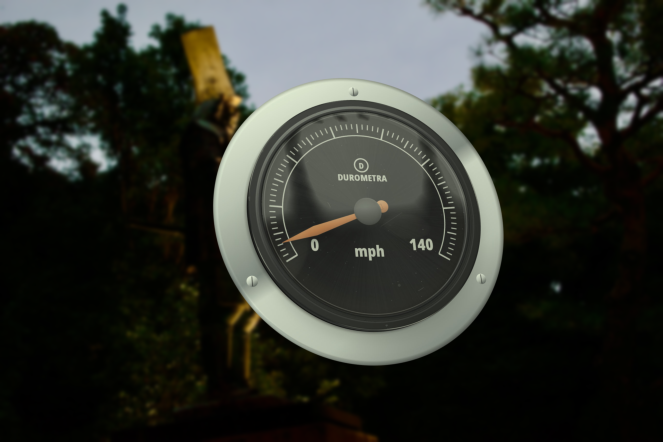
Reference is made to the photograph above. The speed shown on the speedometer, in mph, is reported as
6 mph
